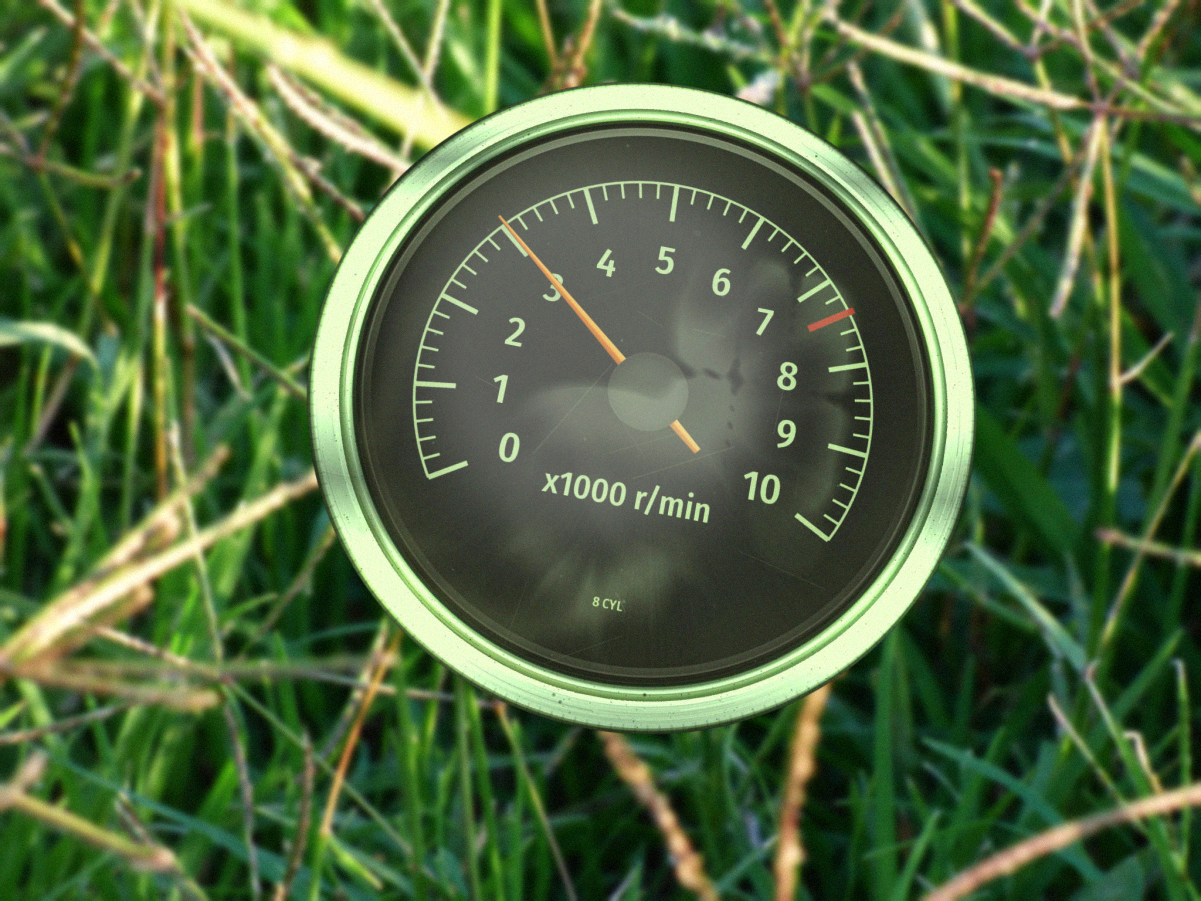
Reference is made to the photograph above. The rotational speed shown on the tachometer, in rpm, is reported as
3000 rpm
